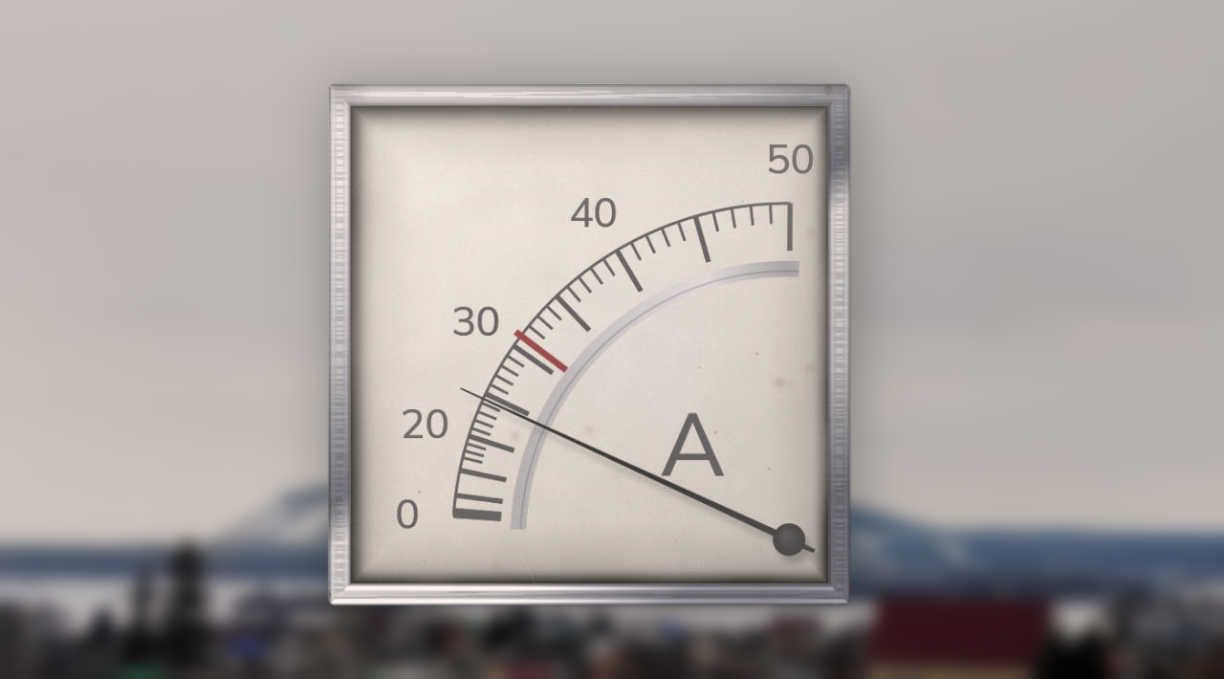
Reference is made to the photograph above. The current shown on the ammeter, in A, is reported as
24.5 A
